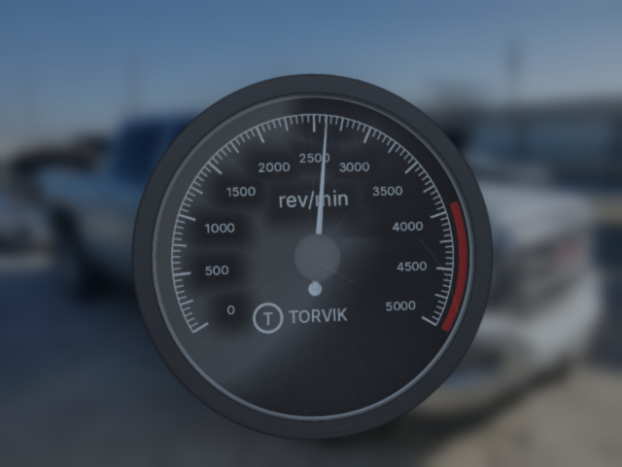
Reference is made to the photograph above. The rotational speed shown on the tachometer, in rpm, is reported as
2600 rpm
